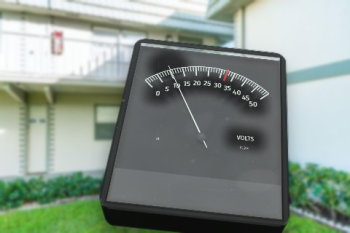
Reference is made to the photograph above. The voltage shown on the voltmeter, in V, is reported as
10 V
